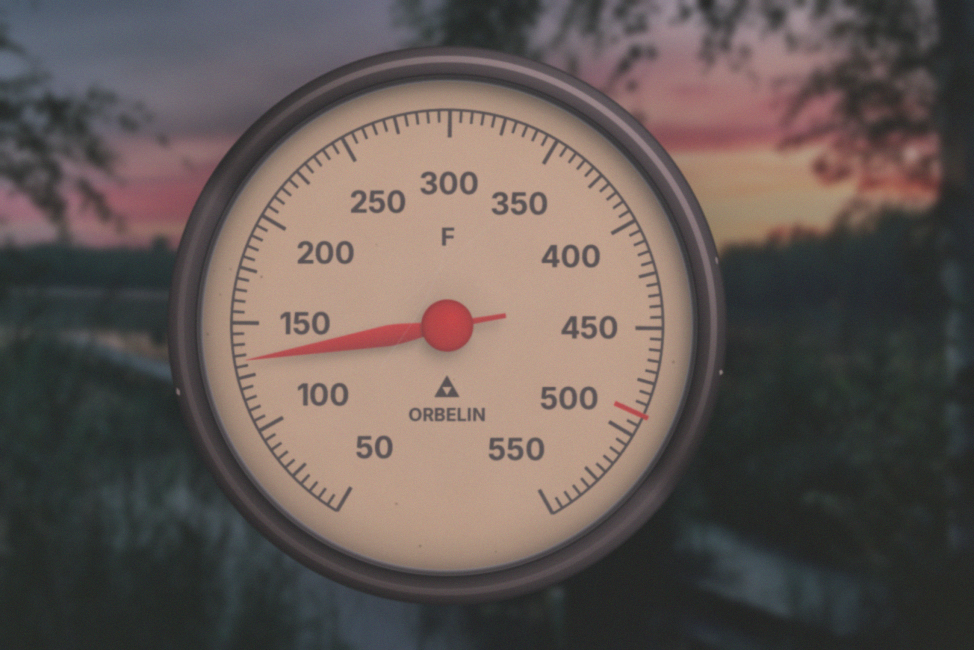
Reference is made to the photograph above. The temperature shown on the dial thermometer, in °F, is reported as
132.5 °F
